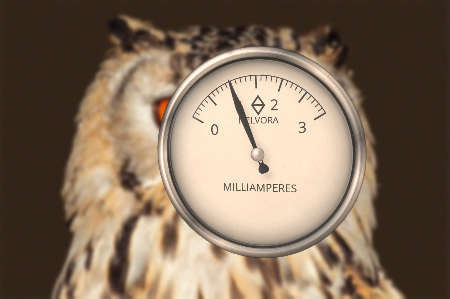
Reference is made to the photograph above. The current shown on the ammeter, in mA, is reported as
1 mA
